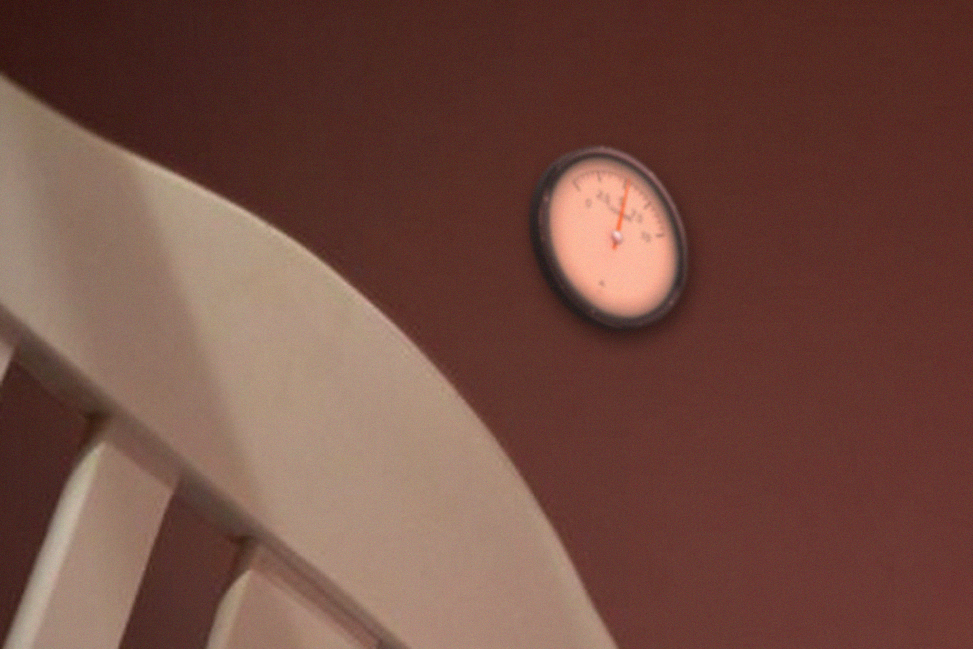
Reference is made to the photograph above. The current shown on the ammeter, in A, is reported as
5 A
